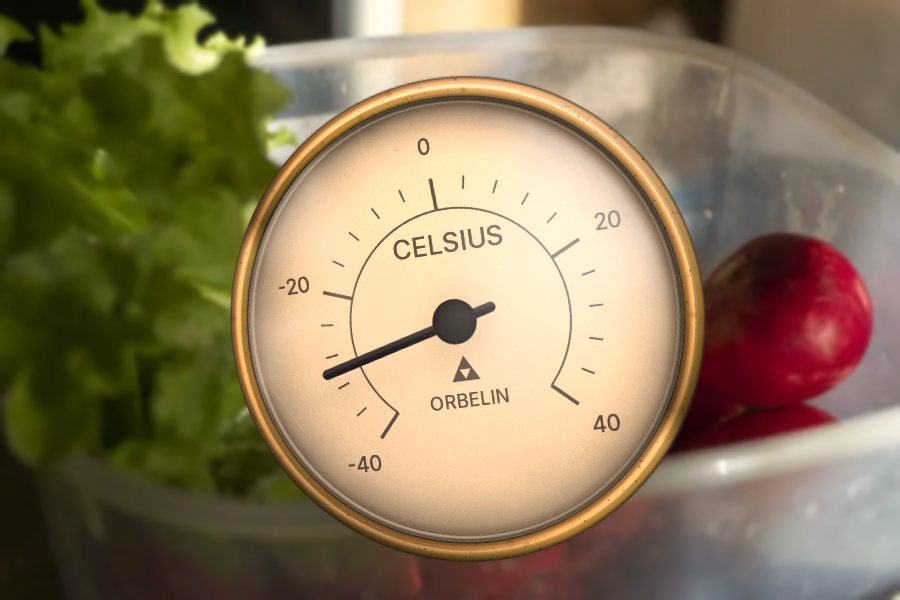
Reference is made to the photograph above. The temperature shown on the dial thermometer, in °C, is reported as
-30 °C
